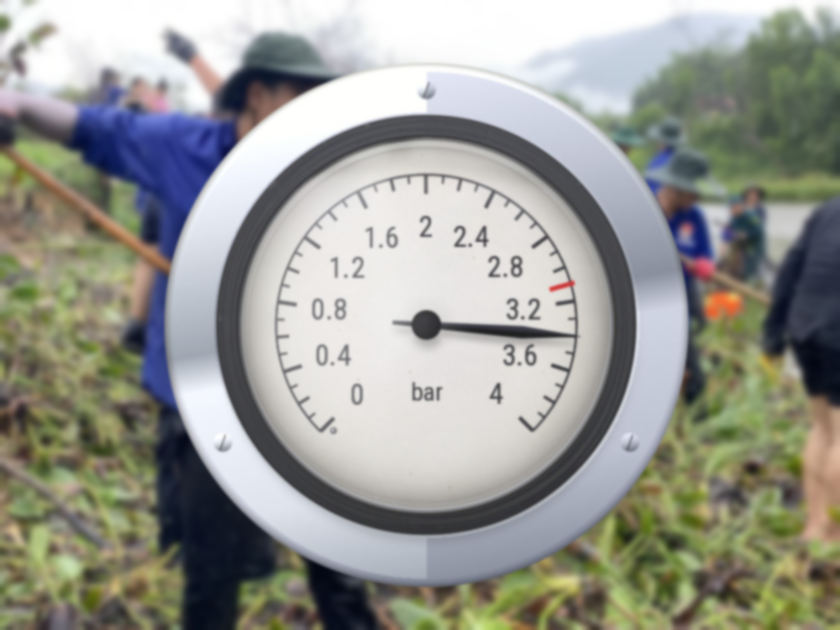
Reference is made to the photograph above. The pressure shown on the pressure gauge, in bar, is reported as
3.4 bar
